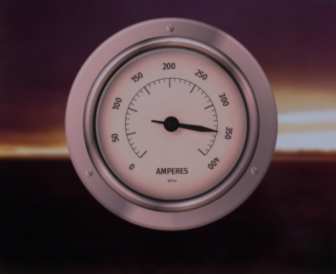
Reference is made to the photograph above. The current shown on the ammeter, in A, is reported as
350 A
